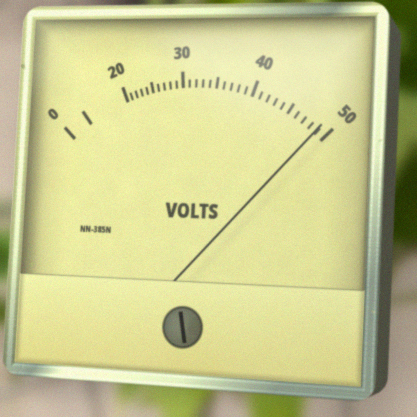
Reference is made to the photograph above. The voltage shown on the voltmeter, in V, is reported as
49 V
